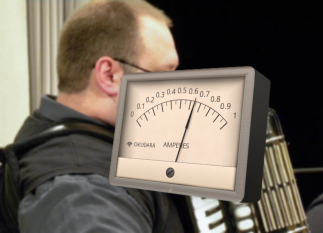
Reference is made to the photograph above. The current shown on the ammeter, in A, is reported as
0.65 A
